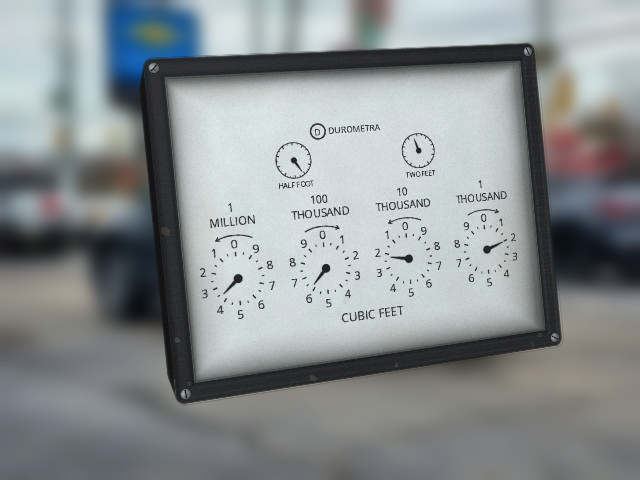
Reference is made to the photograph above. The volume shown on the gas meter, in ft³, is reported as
362200 ft³
